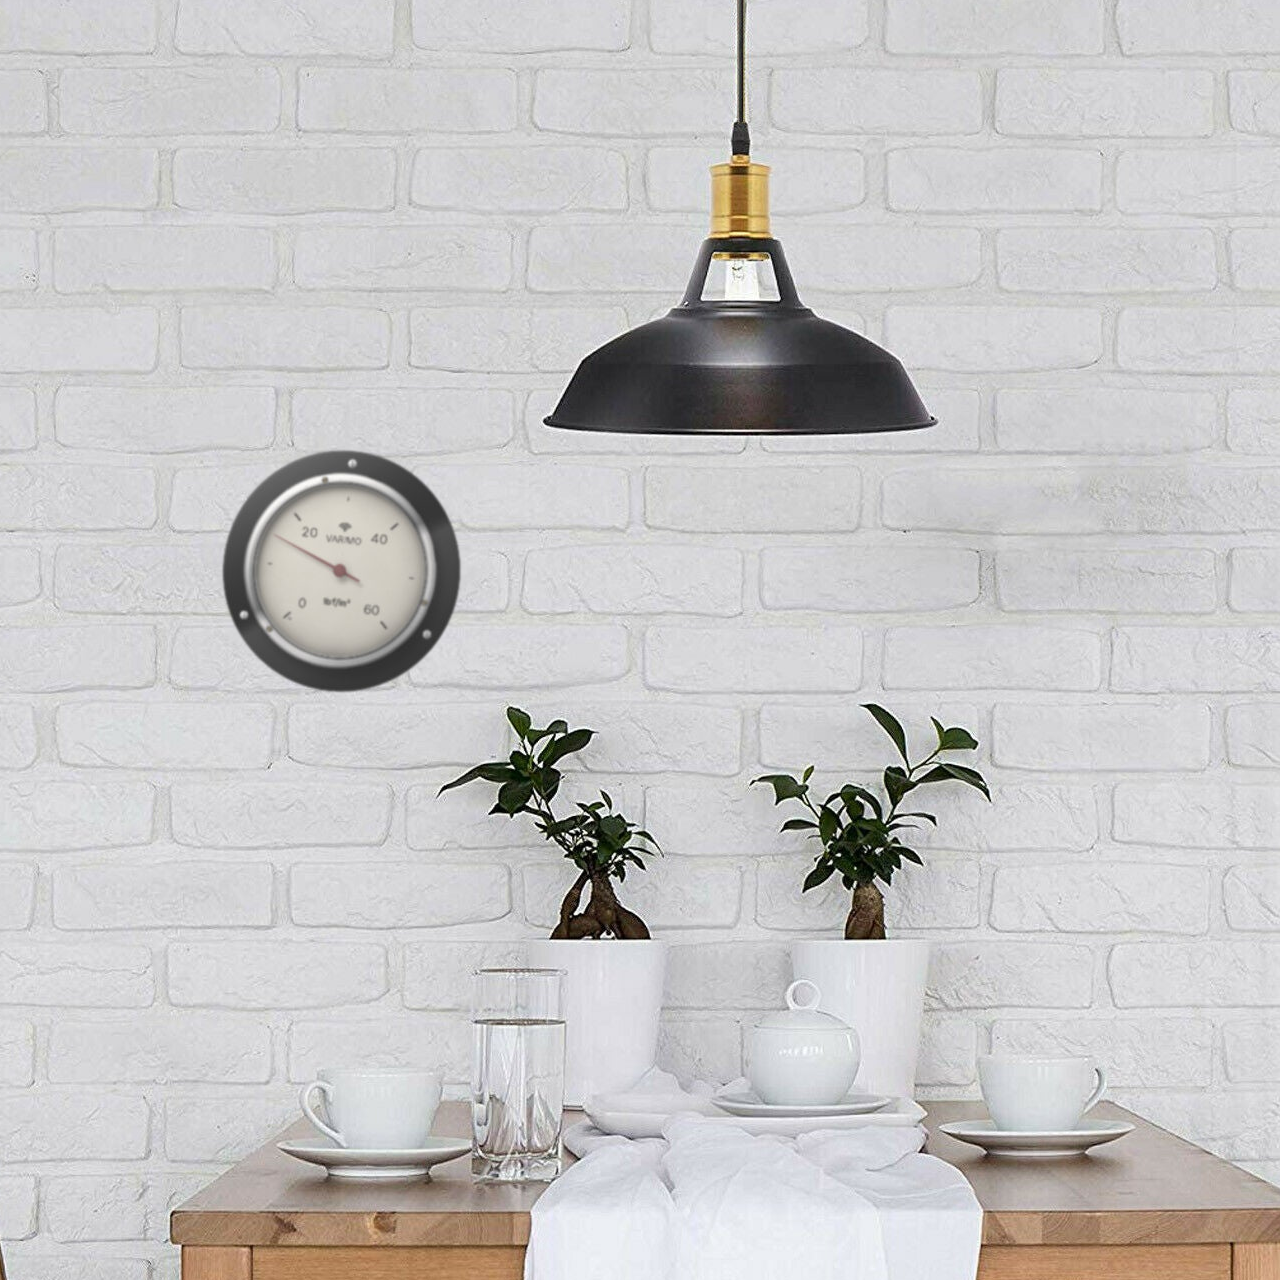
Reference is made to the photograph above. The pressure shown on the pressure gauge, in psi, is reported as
15 psi
